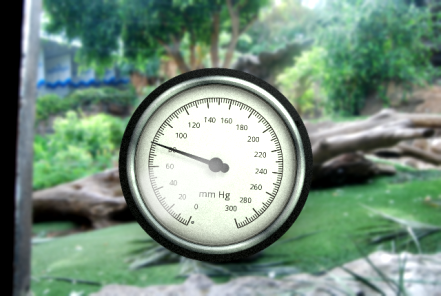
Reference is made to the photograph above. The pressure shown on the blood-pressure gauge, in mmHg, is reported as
80 mmHg
